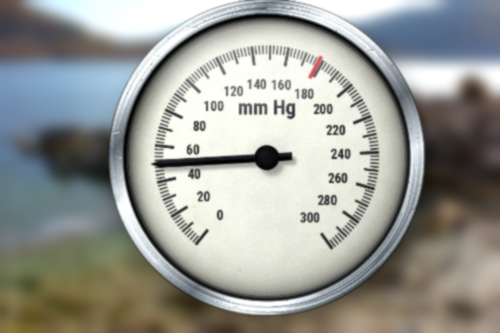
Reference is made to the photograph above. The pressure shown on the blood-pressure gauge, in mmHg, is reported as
50 mmHg
